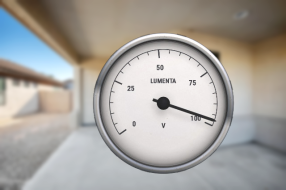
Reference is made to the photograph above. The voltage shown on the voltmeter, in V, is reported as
97.5 V
